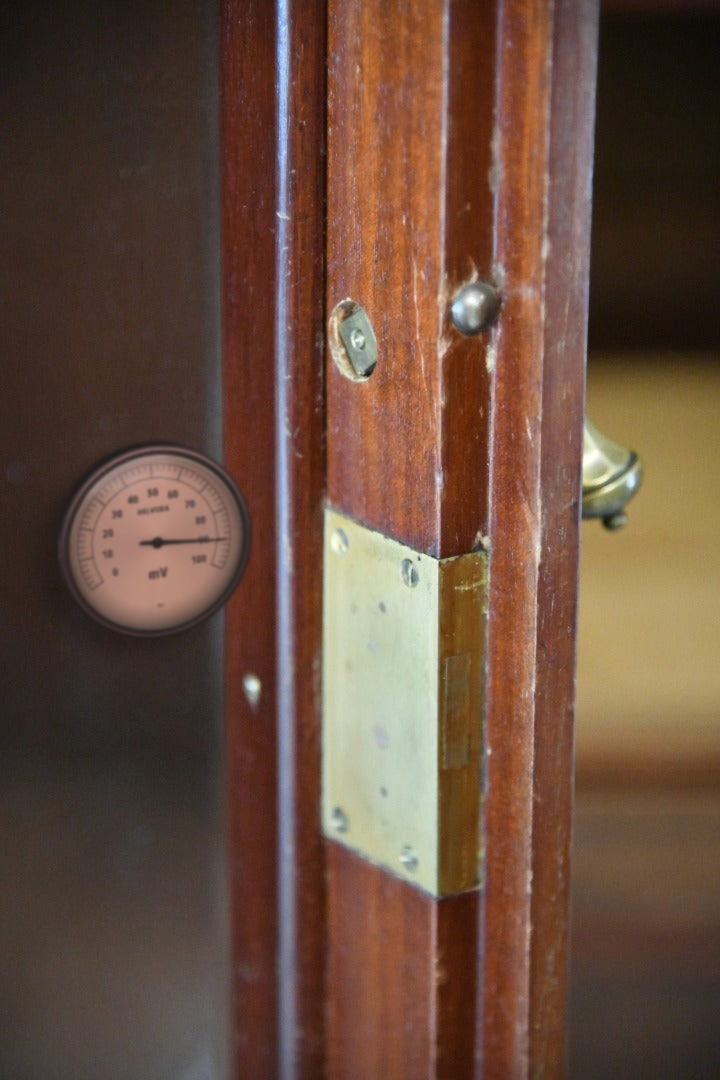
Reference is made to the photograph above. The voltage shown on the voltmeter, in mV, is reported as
90 mV
